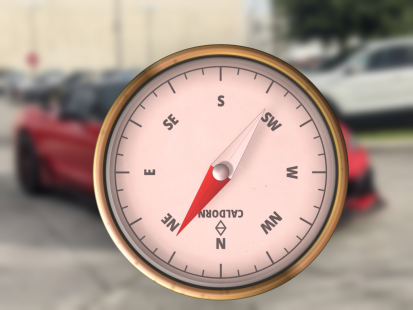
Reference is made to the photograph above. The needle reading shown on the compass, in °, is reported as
35 °
